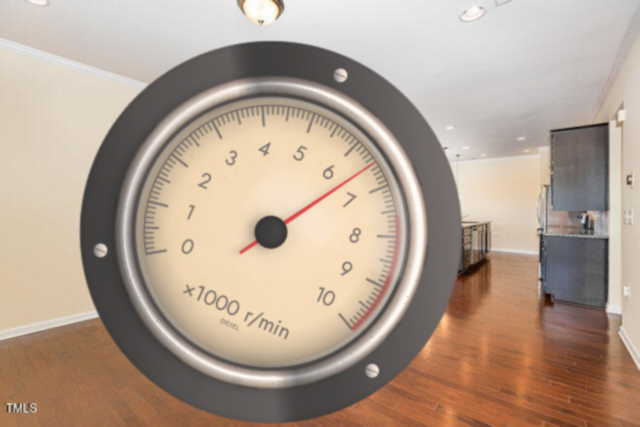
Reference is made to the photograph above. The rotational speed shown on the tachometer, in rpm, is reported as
6500 rpm
